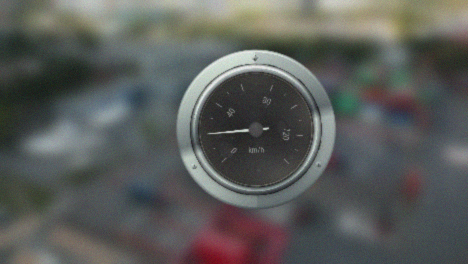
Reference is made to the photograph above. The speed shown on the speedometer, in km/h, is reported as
20 km/h
